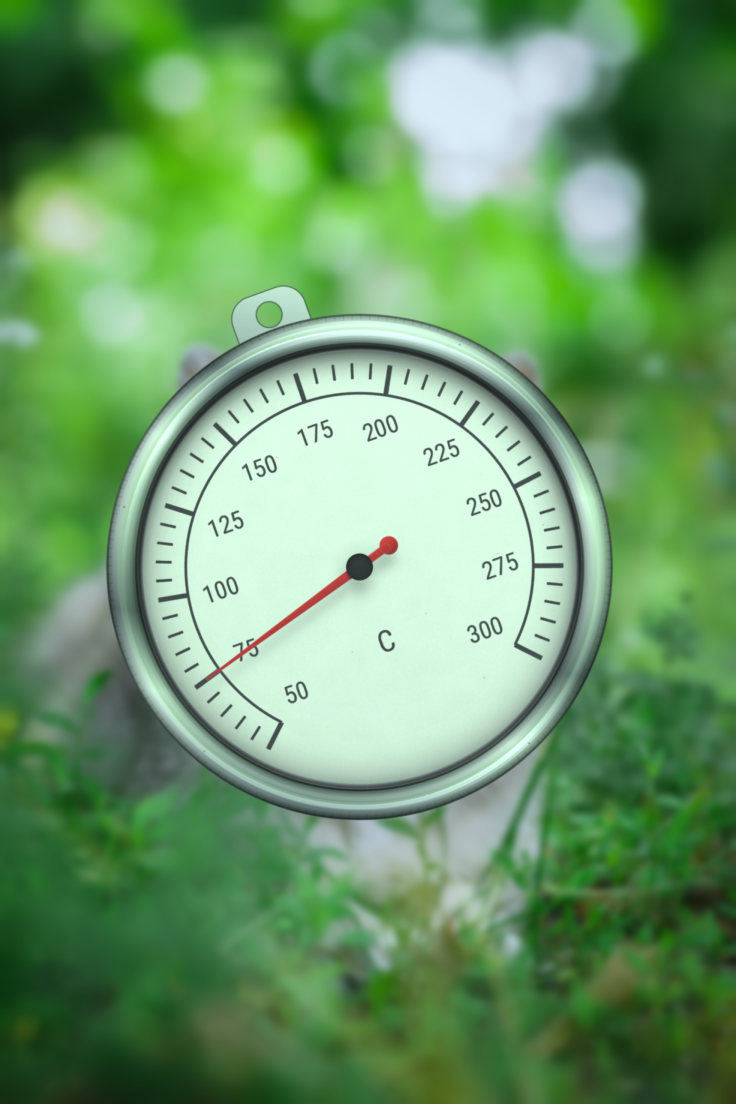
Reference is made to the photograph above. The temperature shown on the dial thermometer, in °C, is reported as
75 °C
